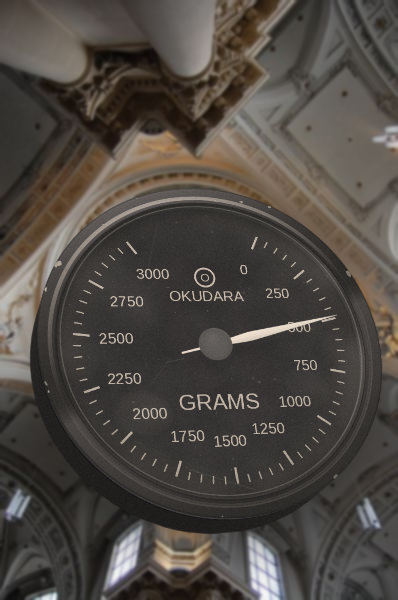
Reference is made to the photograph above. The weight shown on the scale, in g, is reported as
500 g
